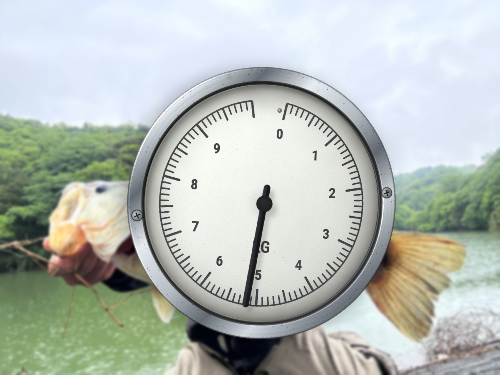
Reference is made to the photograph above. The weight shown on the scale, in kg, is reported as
5.2 kg
